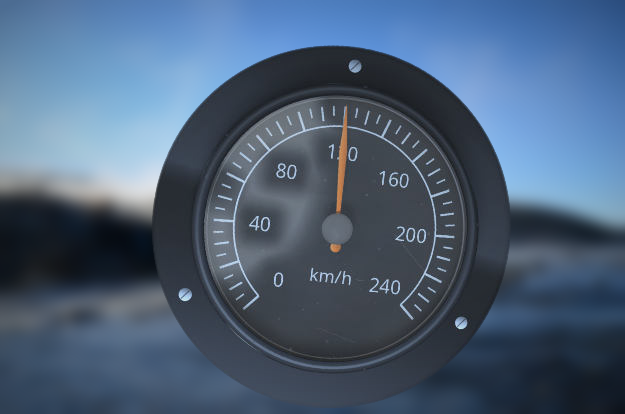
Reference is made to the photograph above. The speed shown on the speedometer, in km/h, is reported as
120 km/h
